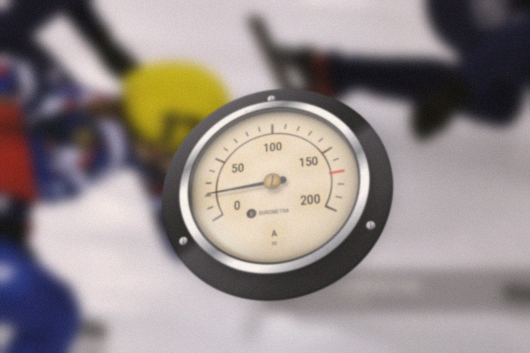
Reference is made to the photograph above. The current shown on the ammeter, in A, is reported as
20 A
